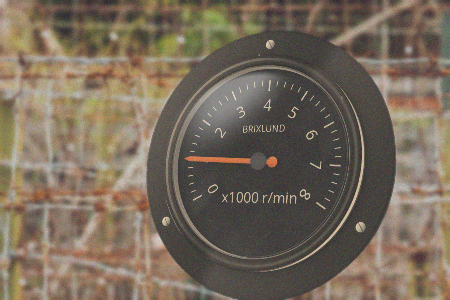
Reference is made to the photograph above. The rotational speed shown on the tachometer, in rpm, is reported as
1000 rpm
